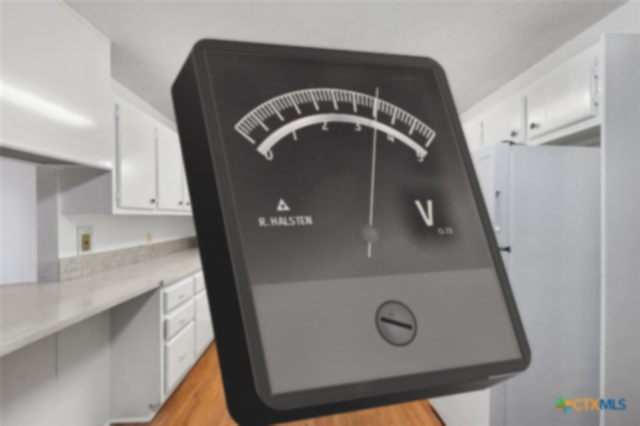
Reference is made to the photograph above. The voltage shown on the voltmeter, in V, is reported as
3.5 V
